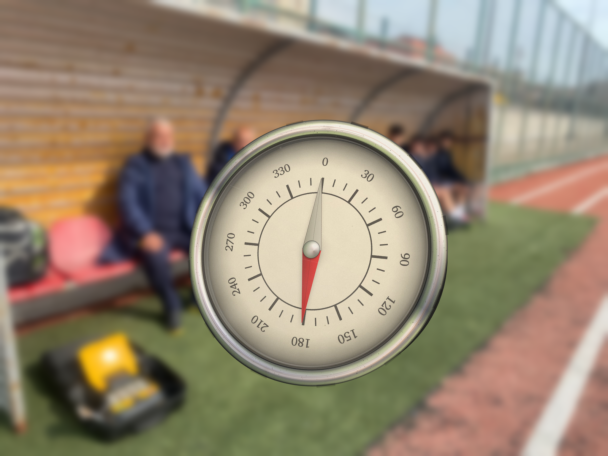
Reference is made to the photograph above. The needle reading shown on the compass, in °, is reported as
180 °
